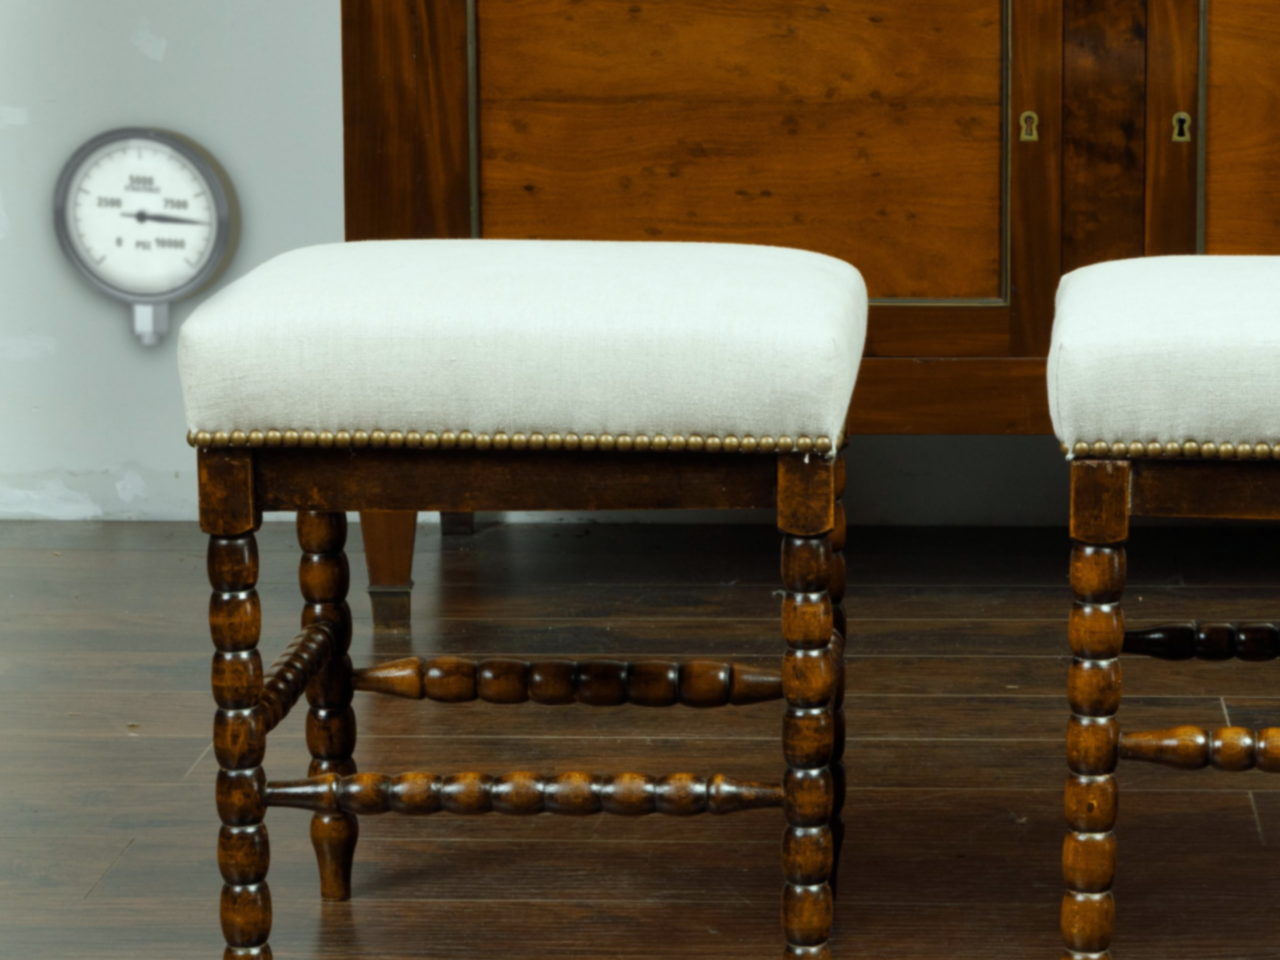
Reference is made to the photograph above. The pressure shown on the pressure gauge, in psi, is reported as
8500 psi
